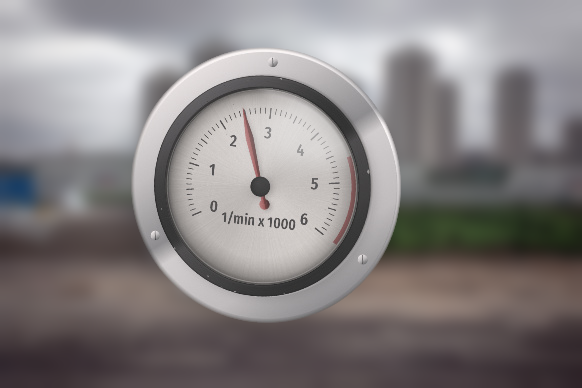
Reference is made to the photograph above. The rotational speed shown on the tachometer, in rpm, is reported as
2500 rpm
